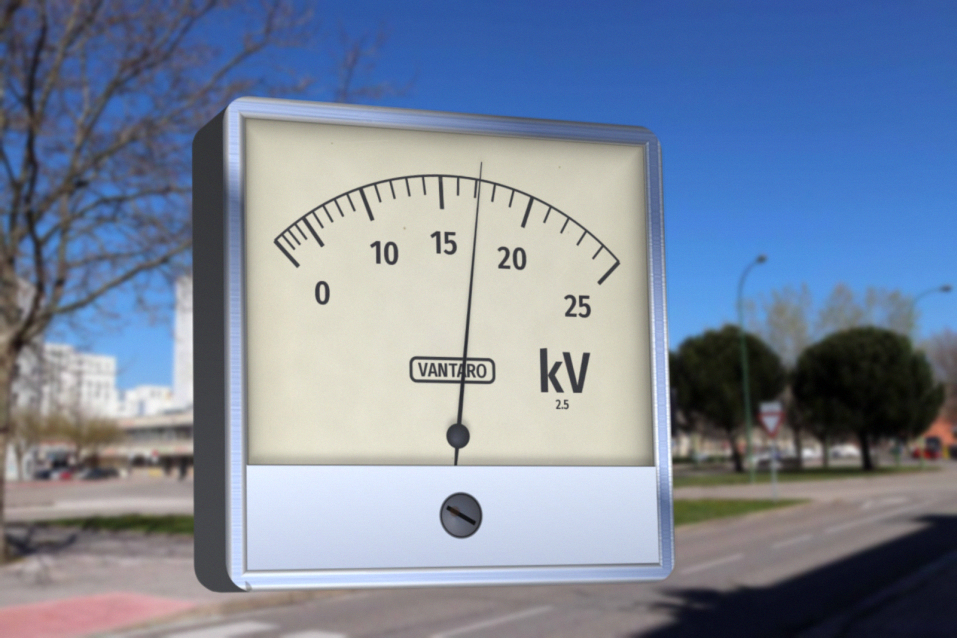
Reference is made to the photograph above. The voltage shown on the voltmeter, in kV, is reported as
17 kV
